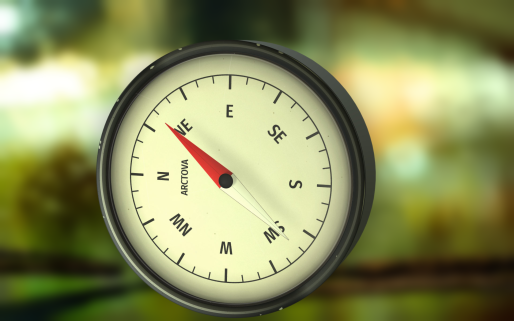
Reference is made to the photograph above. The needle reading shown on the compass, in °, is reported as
40 °
